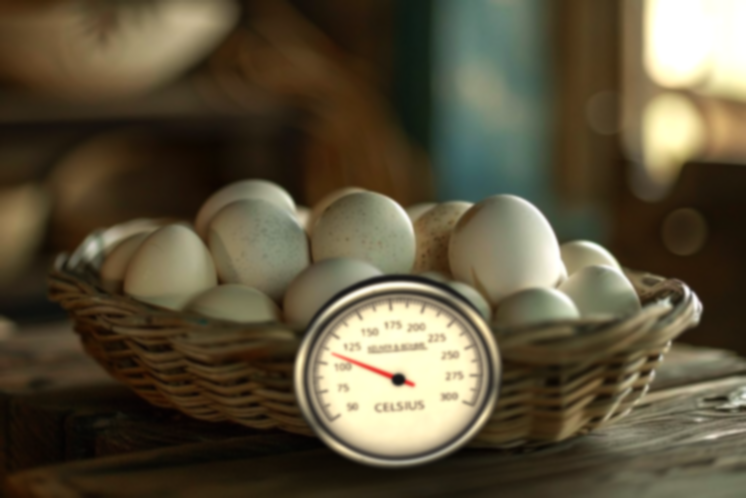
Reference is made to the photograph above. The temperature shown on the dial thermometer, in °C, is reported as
112.5 °C
